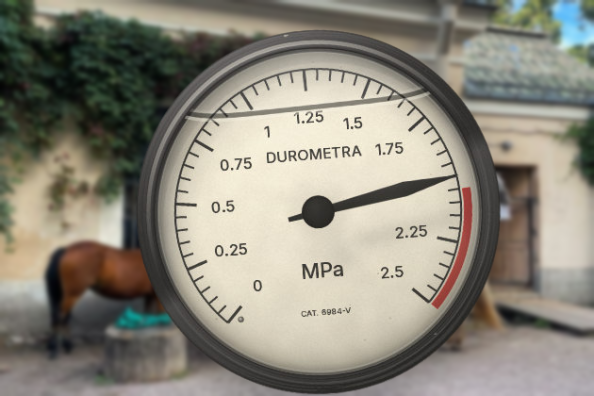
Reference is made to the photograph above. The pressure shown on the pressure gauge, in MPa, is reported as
2 MPa
